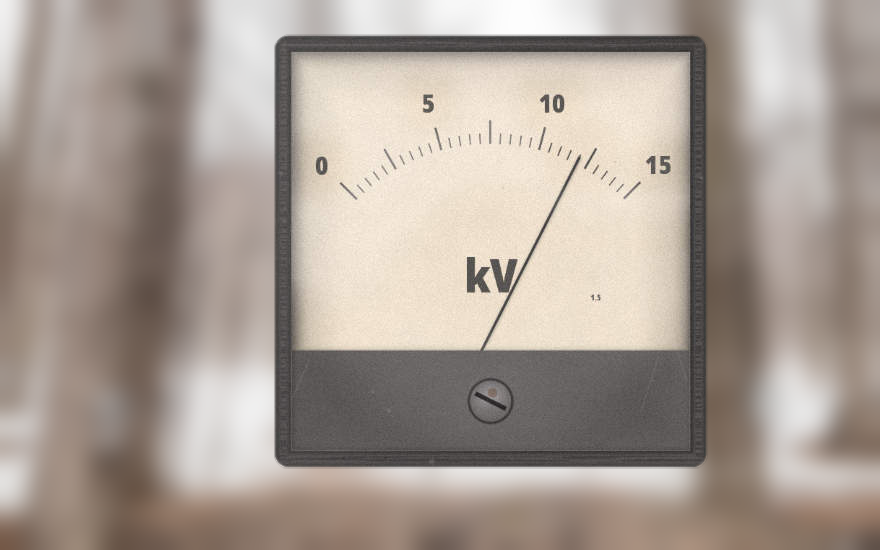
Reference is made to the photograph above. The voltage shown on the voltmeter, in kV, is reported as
12 kV
